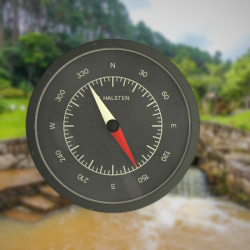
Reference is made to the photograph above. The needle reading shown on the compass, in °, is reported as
150 °
